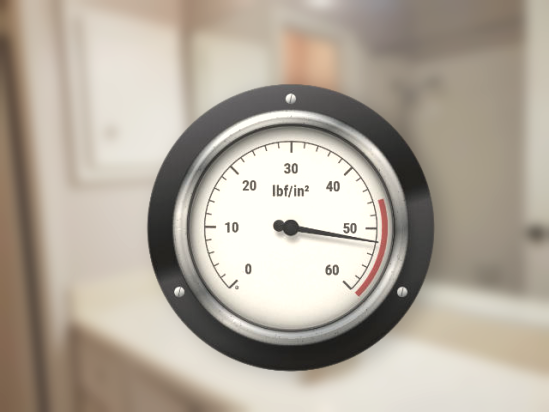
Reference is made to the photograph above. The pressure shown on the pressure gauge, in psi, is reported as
52 psi
